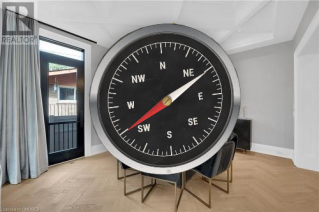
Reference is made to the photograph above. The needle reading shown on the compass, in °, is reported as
240 °
